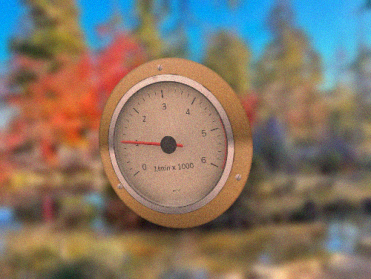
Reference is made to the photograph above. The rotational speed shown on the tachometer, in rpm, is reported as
1000 rpm
